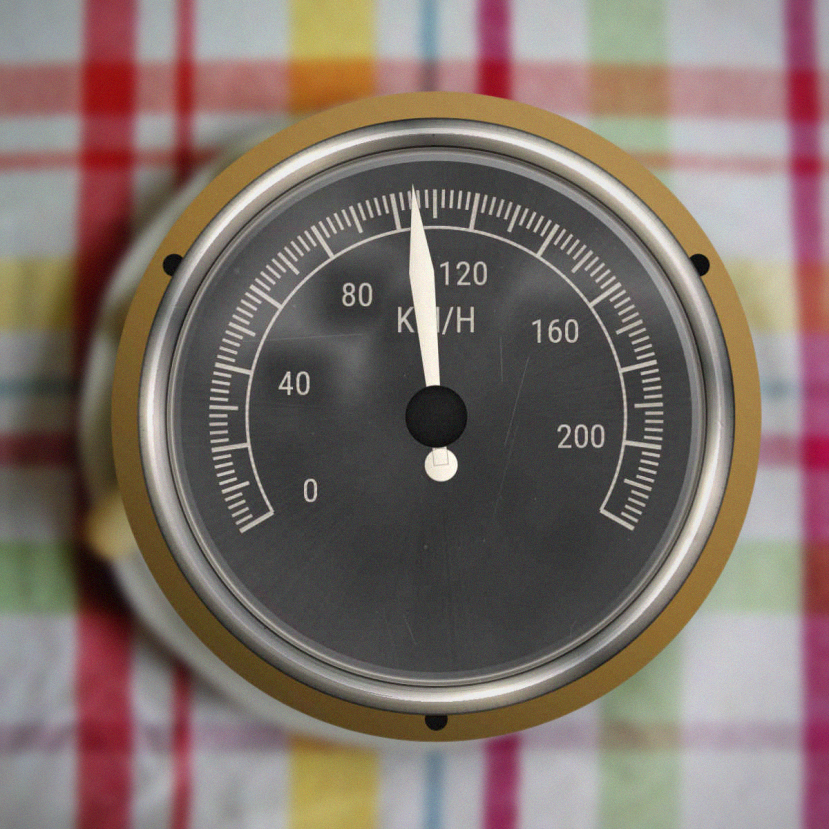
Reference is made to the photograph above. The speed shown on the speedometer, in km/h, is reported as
105 km/h
